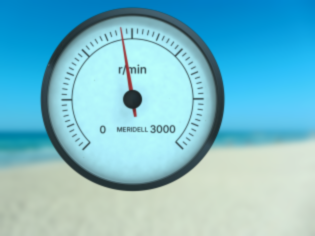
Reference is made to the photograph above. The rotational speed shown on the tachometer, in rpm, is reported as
1400 rpm
